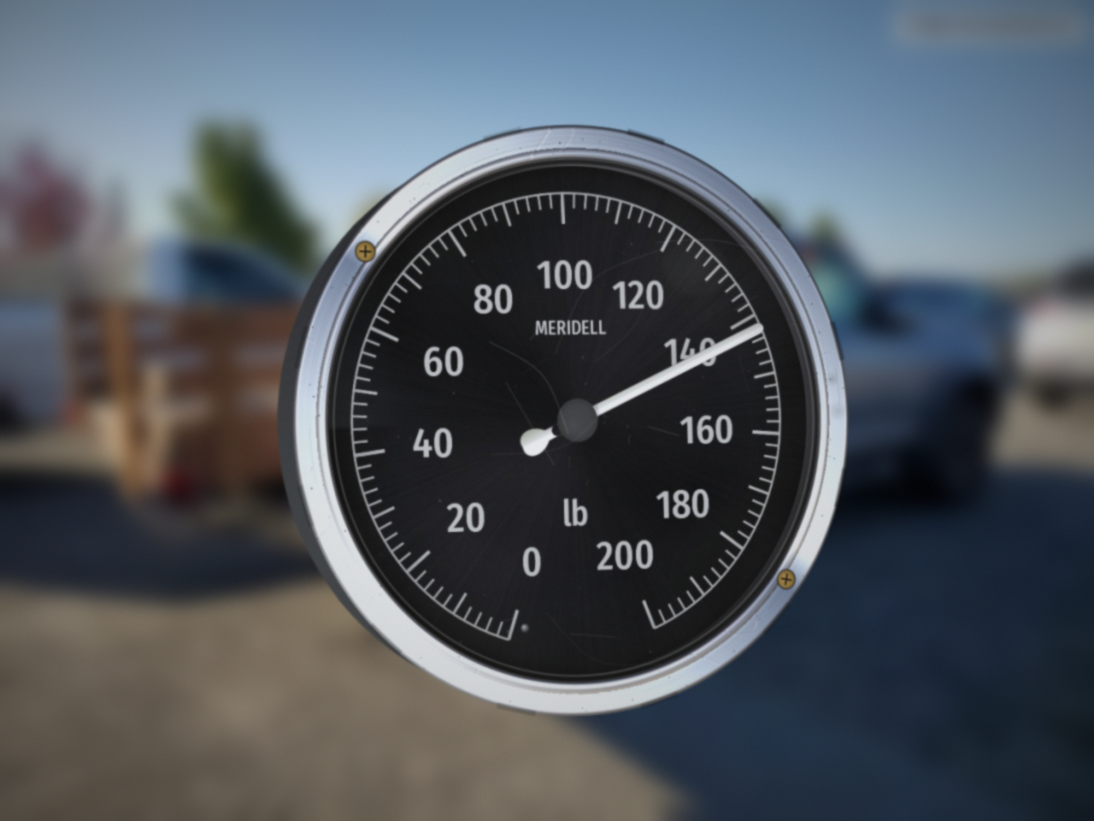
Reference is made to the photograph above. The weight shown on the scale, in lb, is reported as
142 lb
